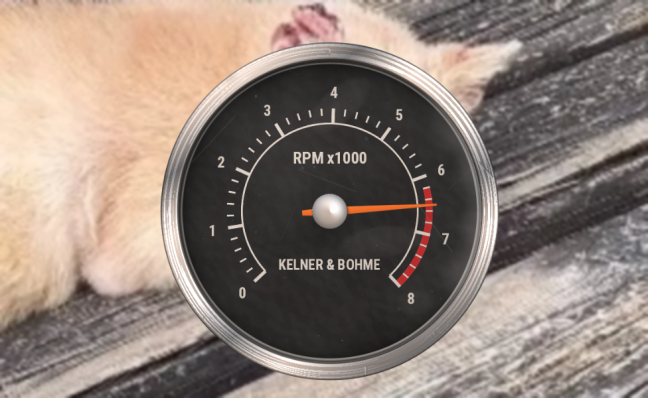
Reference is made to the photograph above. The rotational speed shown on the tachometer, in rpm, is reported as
6500 rpm
